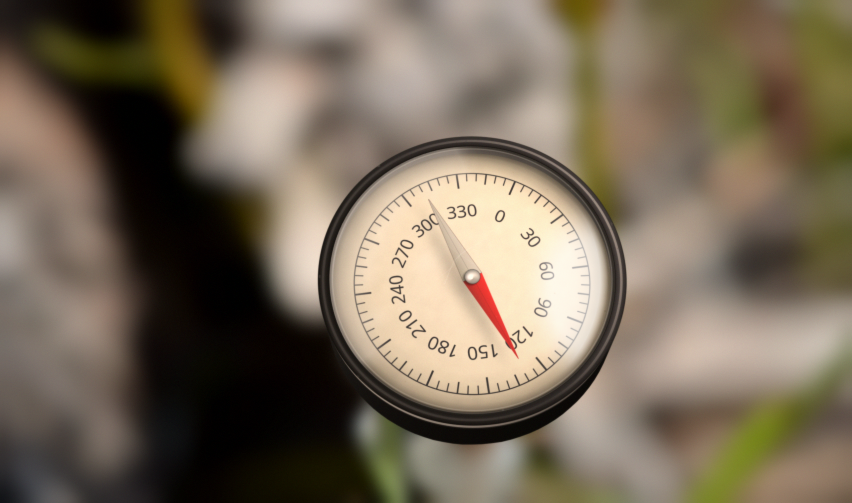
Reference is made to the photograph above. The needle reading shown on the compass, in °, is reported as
130 °
